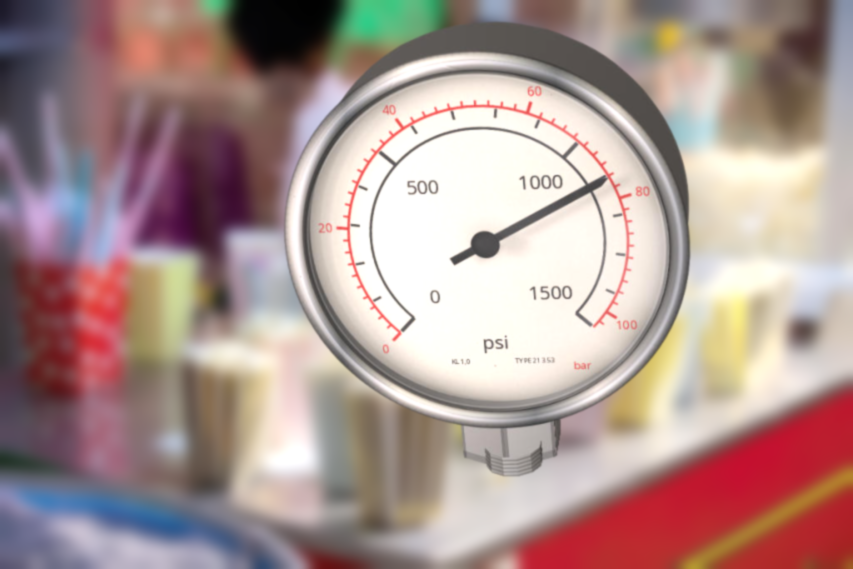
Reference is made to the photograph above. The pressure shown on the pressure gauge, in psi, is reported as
1100 psi
